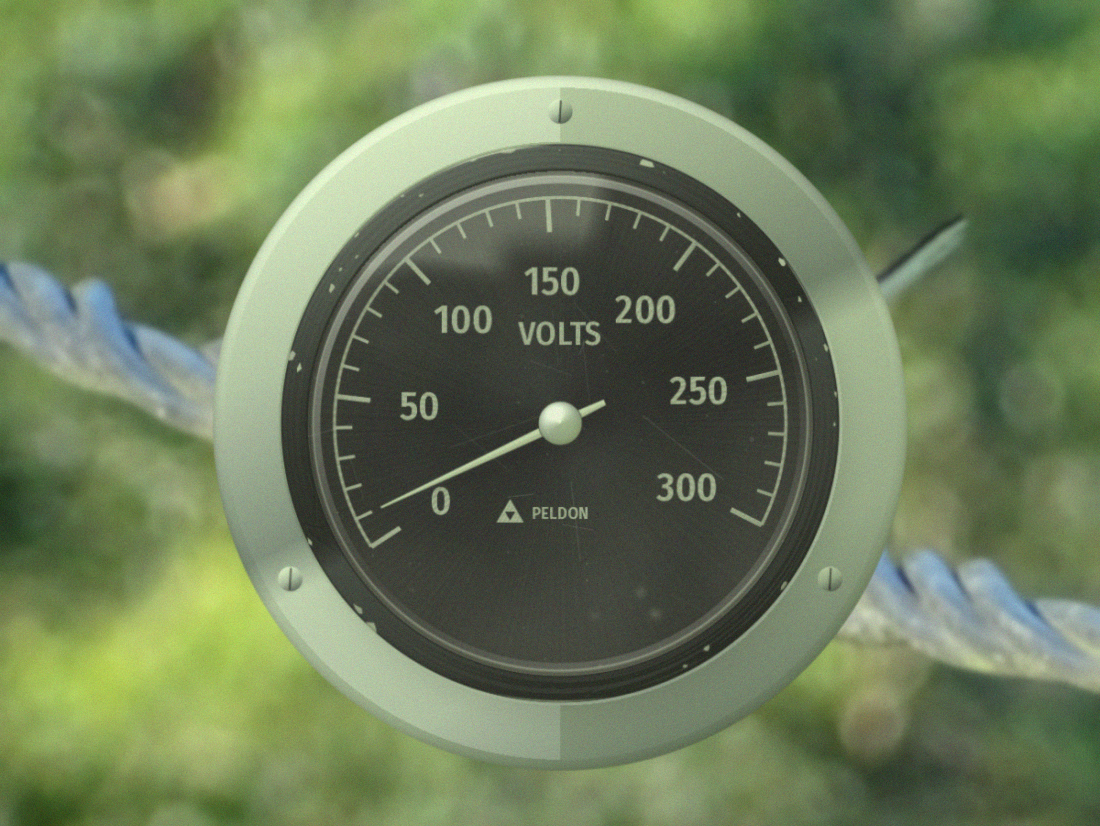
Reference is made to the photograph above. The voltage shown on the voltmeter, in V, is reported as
10 V
